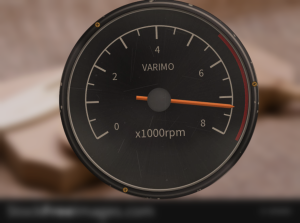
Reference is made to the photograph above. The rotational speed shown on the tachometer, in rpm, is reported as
7250 rpm
